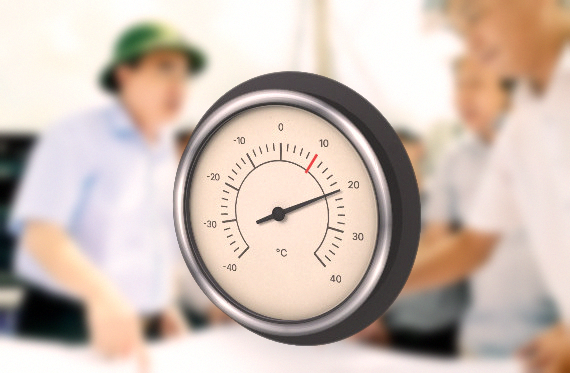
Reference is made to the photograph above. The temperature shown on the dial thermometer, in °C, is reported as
20 °C
